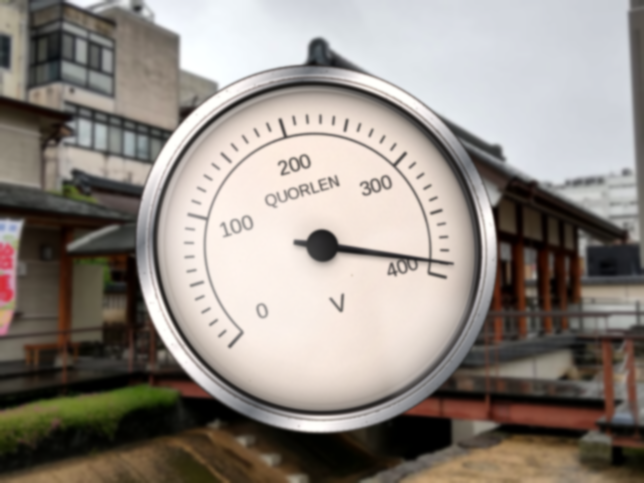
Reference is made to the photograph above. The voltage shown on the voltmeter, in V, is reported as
390 V
